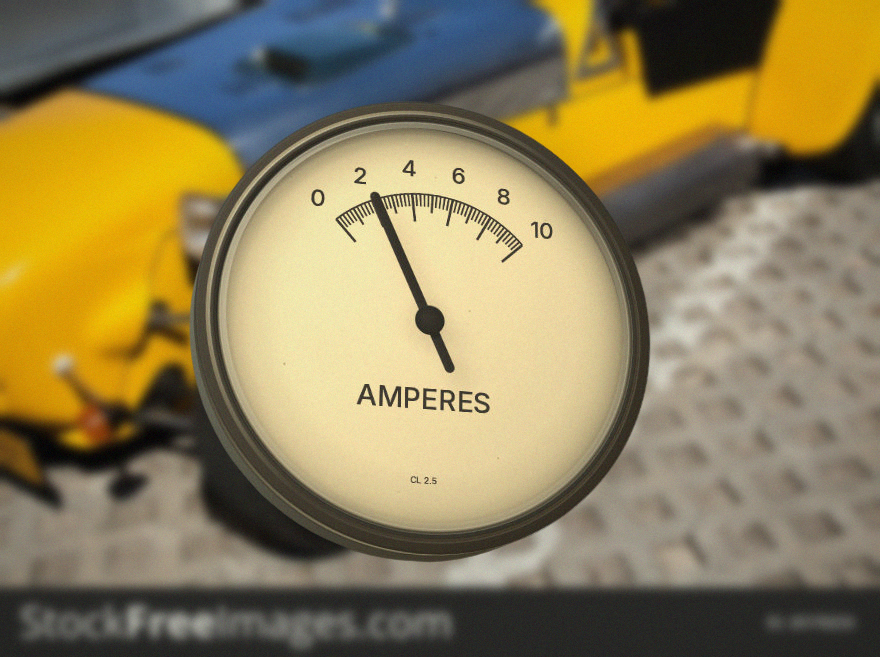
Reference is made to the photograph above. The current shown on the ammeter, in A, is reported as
2 A
